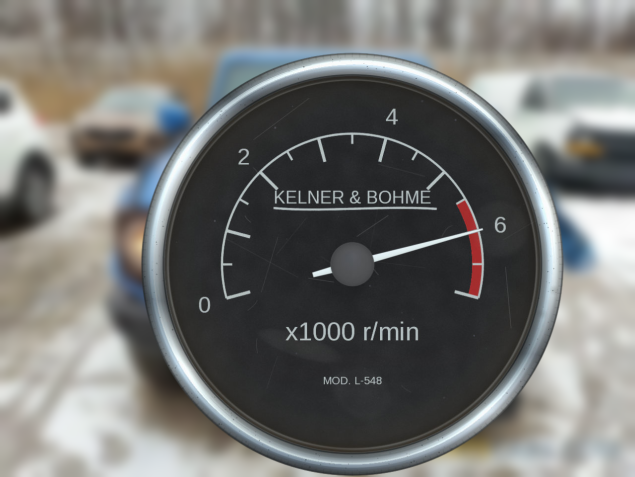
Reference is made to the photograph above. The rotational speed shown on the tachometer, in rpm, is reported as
6000 rpm
